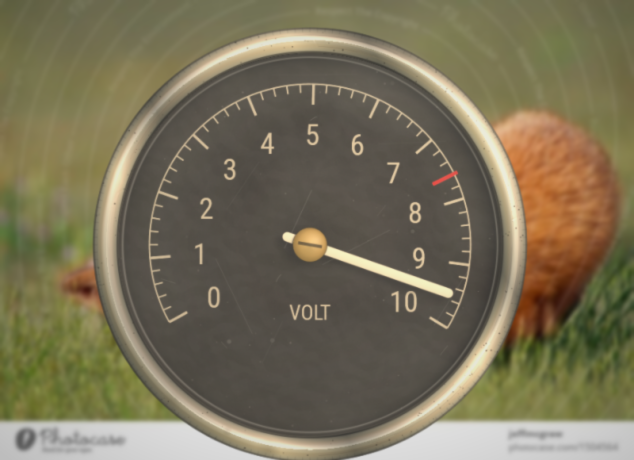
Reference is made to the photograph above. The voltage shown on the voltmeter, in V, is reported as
9.5 V
